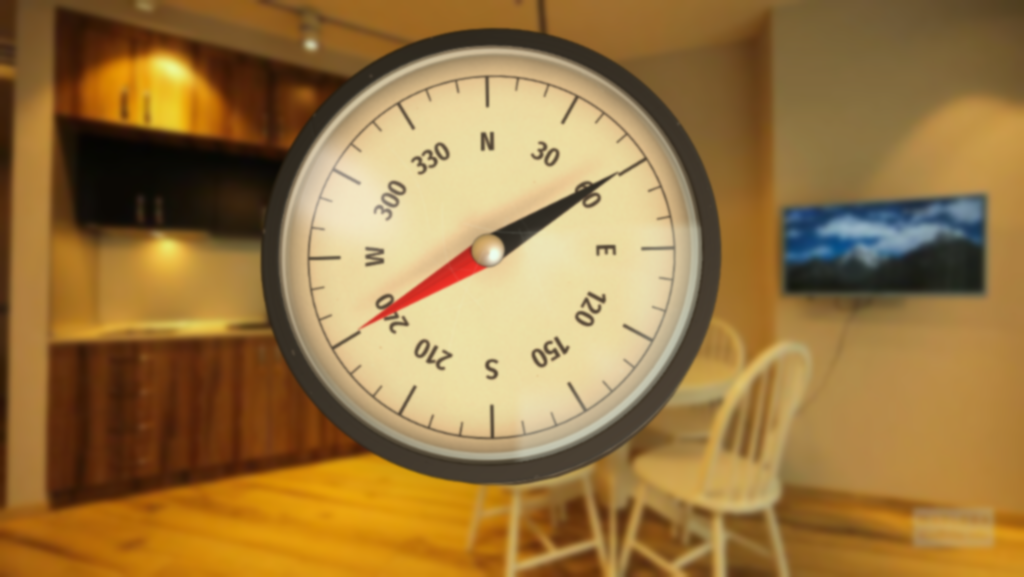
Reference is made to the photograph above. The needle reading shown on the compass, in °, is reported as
240 °
